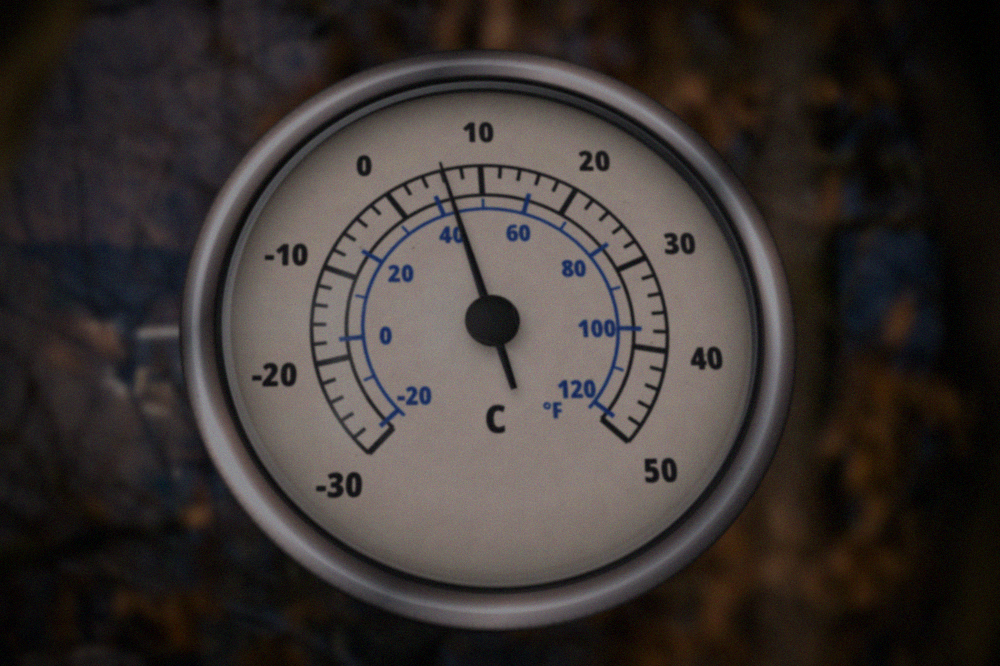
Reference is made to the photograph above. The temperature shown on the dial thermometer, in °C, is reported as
6 °C
